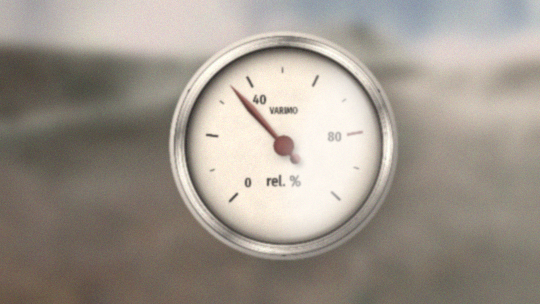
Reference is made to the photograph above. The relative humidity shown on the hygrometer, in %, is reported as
35 %
